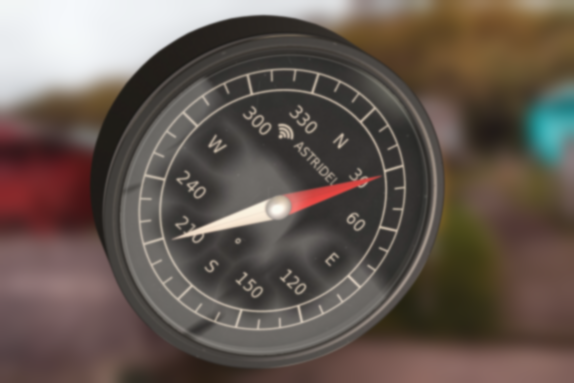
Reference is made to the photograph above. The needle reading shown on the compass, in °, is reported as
30 °
